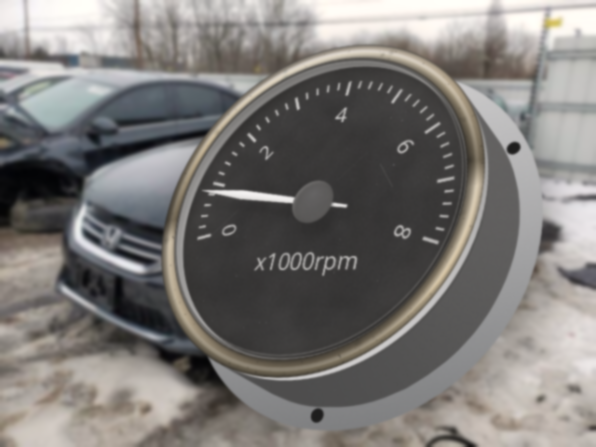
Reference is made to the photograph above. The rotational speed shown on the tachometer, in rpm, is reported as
800 rpm
